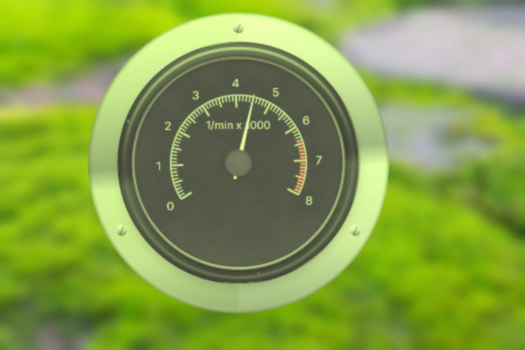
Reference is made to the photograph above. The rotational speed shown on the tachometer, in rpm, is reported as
4500 rpm
